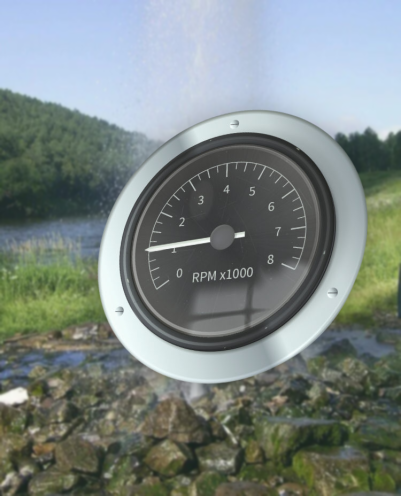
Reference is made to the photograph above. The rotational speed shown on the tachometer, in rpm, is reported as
1000 rpm
